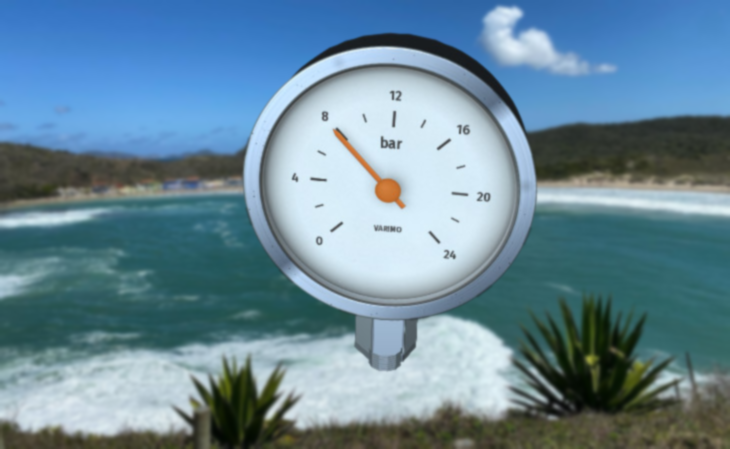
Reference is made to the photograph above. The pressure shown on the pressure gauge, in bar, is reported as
8 bar
